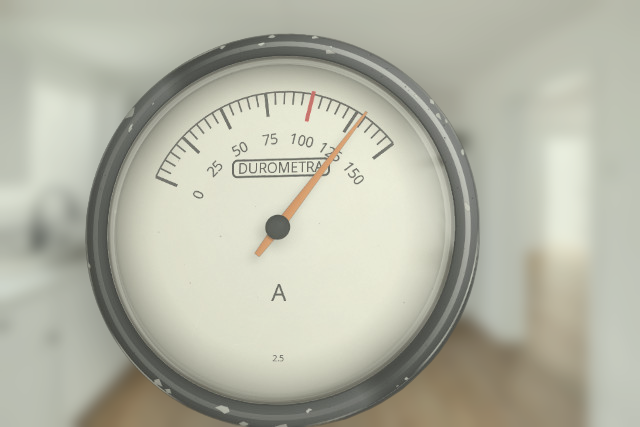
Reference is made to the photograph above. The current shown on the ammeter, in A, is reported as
130 A
